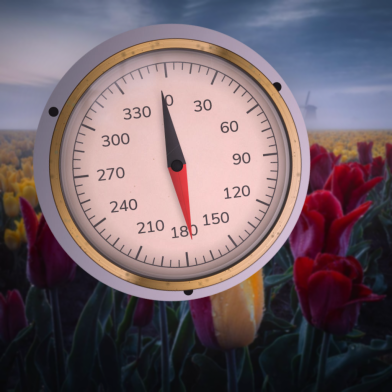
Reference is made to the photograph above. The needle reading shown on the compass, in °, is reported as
175 °
